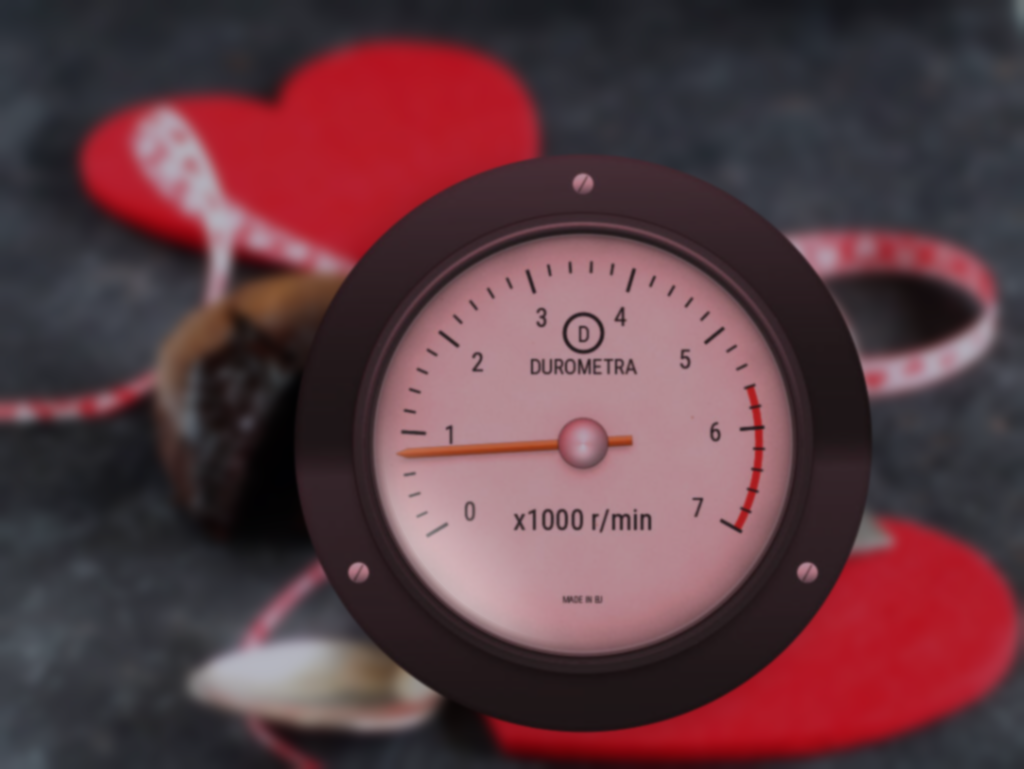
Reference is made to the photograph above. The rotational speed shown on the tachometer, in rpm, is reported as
800 rpm
